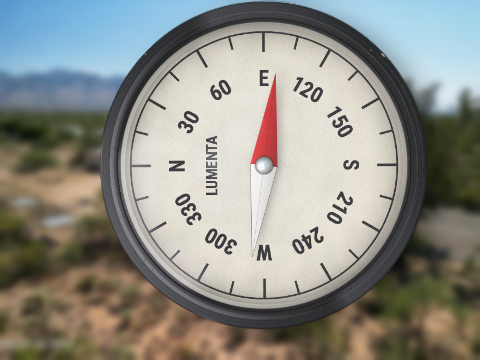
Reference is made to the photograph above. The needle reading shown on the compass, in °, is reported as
97.5 °
